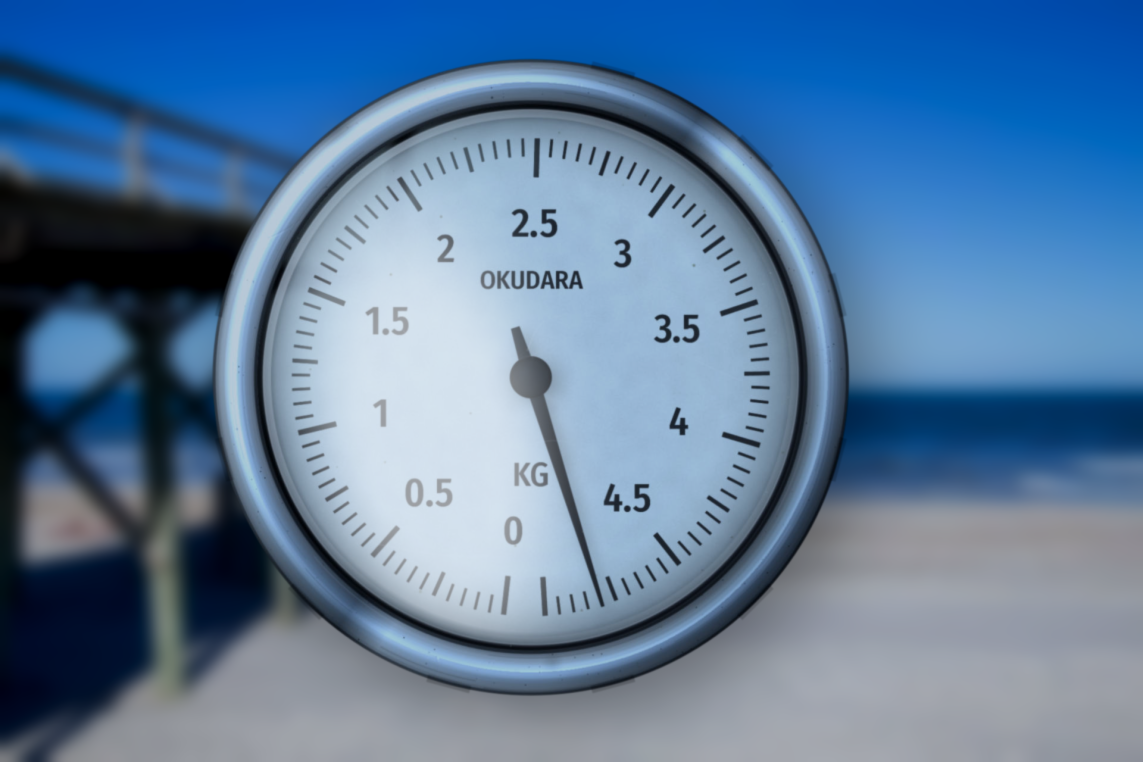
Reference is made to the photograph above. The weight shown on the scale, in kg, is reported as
4.8 kg
